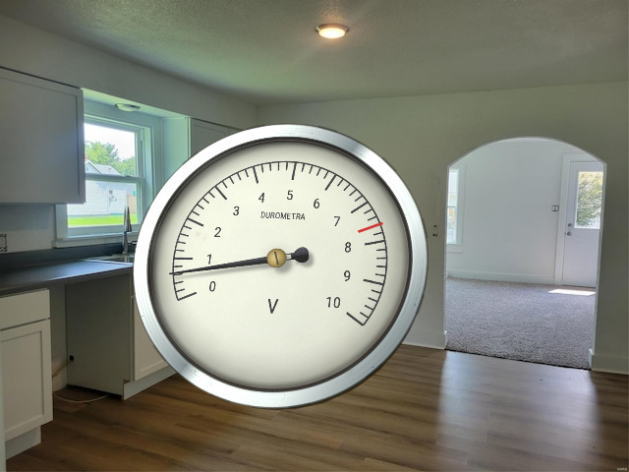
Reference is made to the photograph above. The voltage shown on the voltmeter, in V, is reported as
0.6 V
